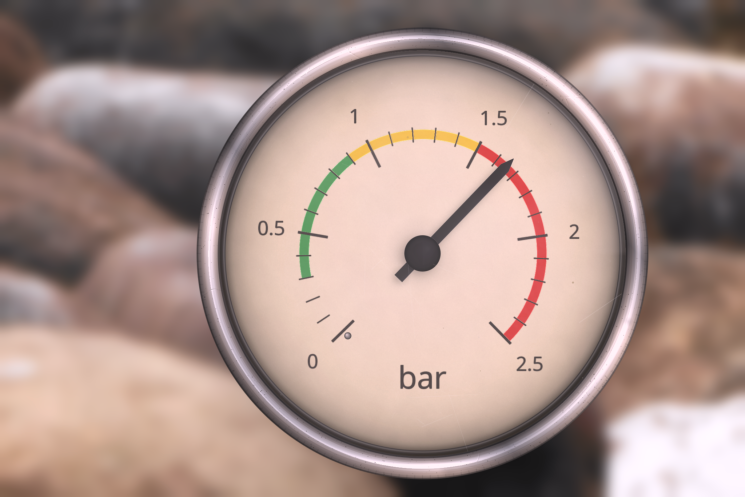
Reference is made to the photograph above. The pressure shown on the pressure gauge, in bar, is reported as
1.65 bar
